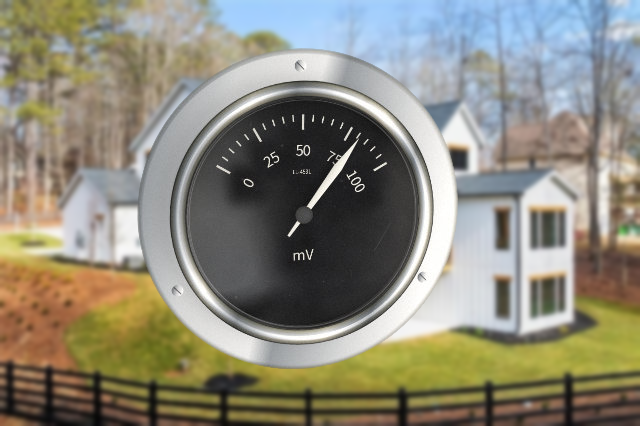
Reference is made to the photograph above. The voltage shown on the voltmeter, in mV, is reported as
80 mV
